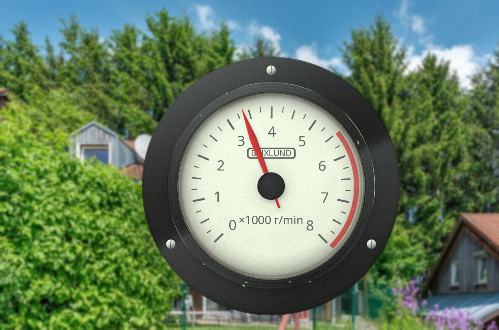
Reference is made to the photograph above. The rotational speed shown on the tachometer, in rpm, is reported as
3375 rpm
